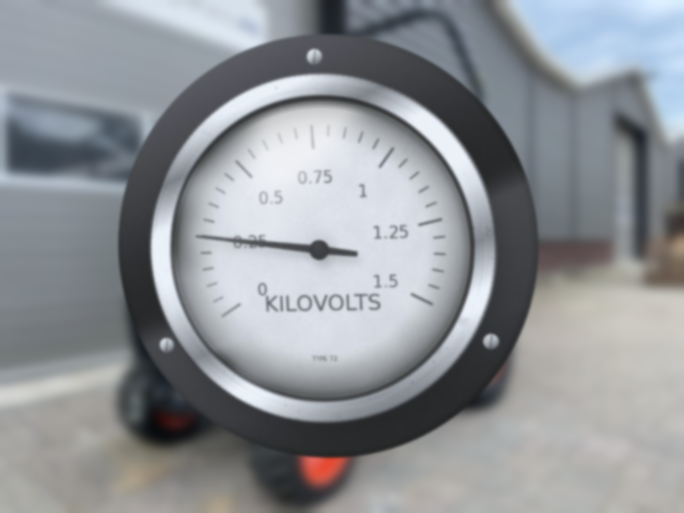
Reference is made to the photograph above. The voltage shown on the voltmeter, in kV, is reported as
0.25 kV
